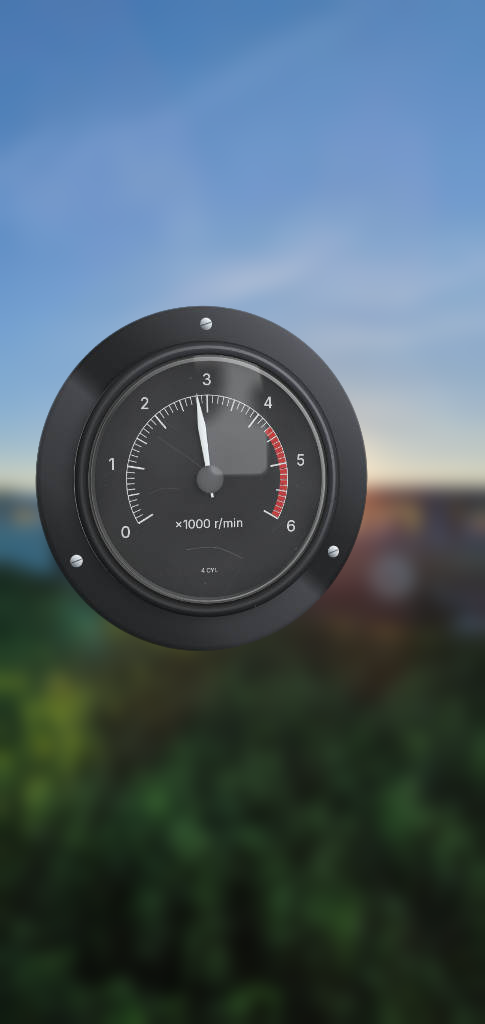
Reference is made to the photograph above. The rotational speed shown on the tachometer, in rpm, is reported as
2800 rpm
